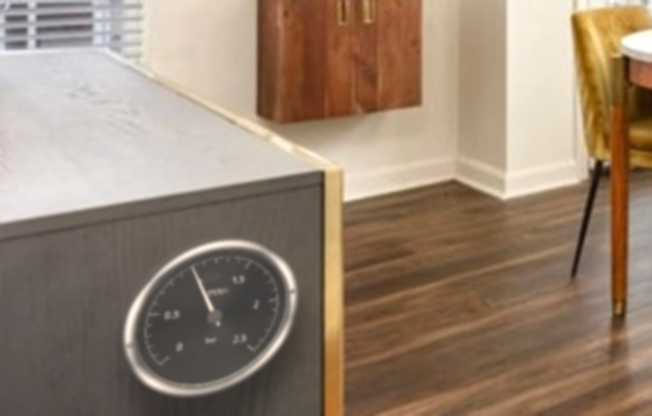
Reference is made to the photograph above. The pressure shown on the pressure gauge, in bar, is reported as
1 bar
